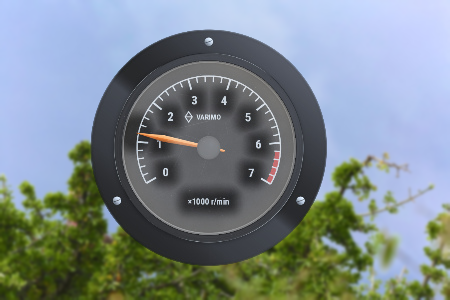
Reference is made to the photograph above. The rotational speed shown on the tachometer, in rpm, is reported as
1200 rpm
